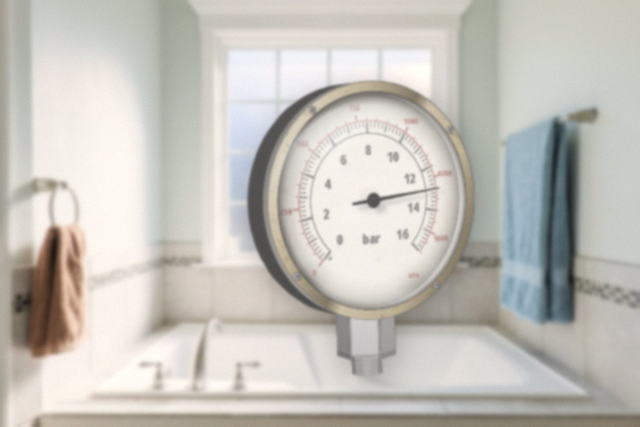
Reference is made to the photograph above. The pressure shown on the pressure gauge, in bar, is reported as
13 bar
